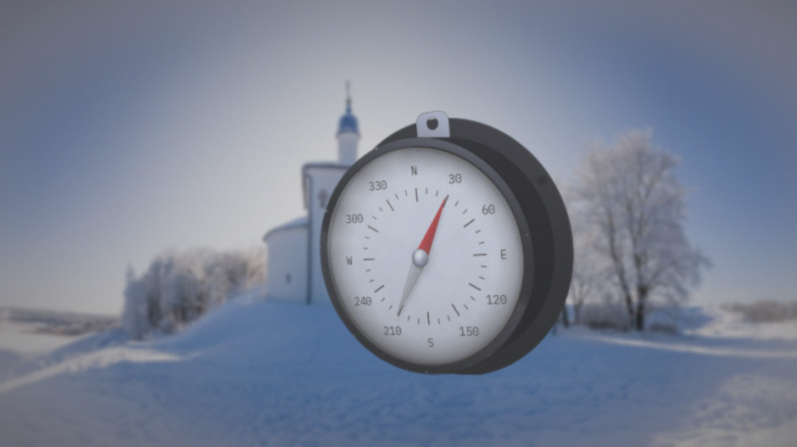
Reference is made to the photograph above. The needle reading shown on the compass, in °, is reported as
30 °
